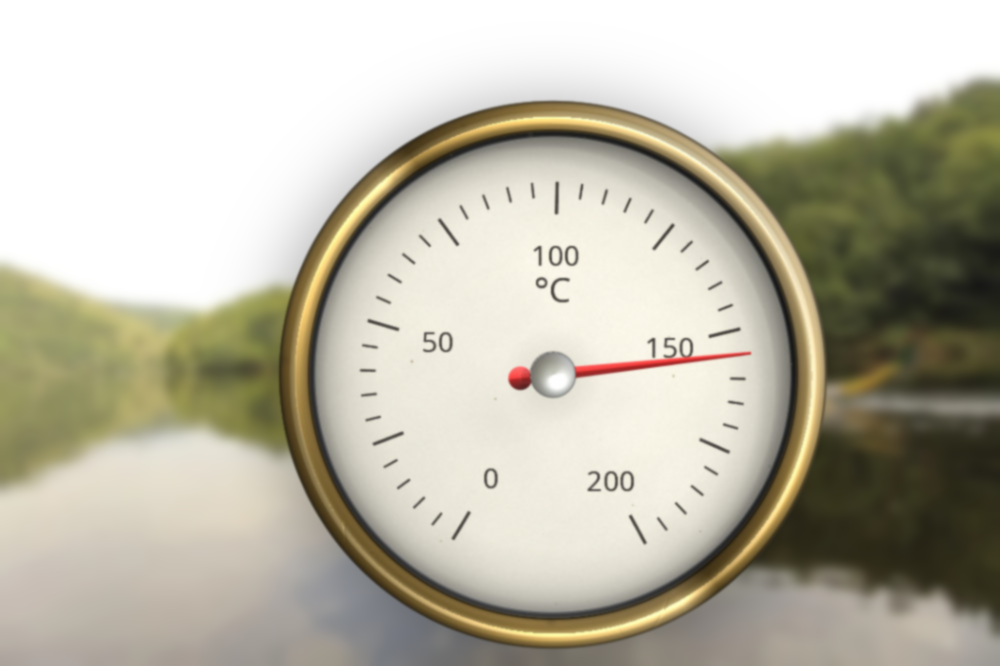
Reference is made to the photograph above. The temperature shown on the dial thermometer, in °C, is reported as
155 °C
